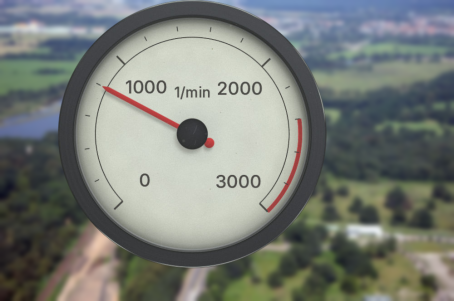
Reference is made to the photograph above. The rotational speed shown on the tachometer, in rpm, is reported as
800 rpm
